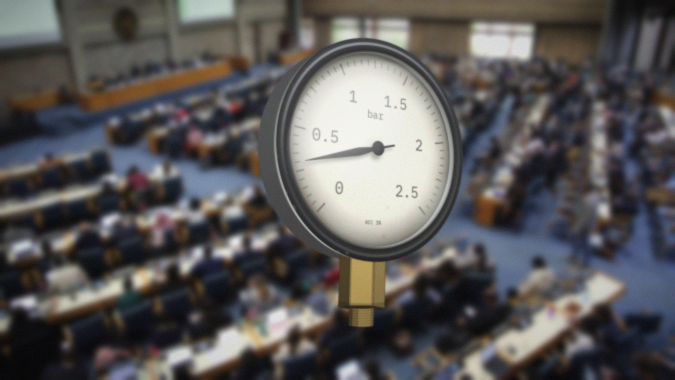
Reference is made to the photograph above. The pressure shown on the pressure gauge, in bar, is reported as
0.3 bar
